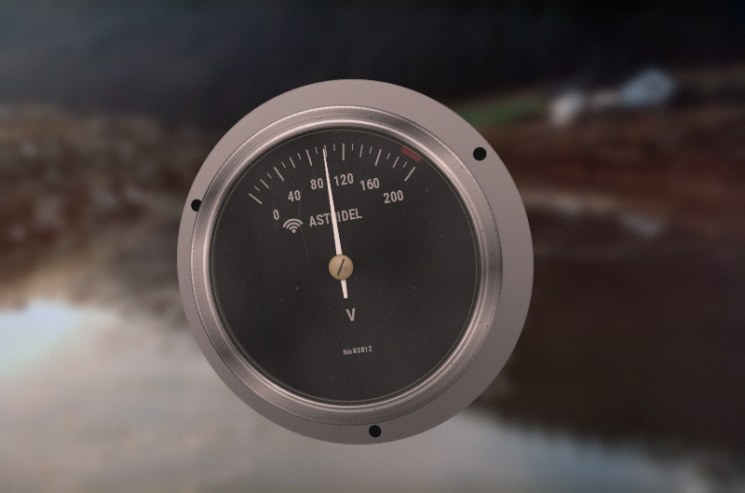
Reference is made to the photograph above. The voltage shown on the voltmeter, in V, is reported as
100 V
